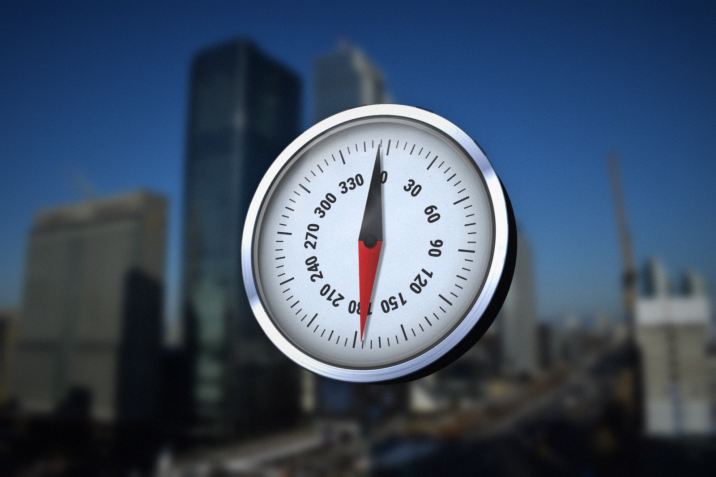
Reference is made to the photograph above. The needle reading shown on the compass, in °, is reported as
175 °
